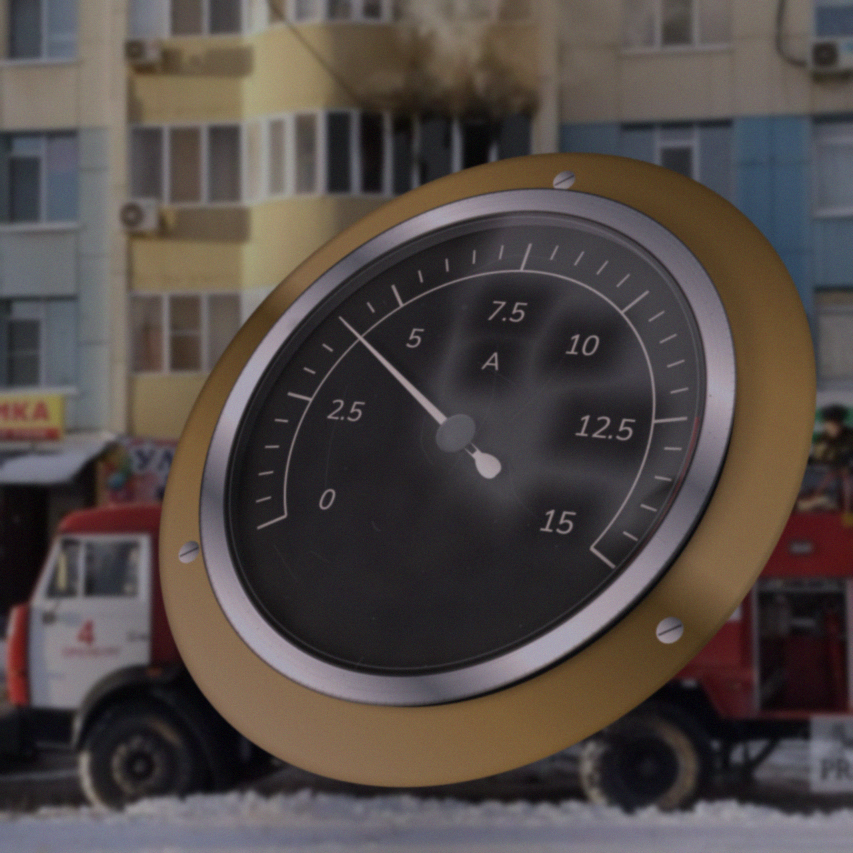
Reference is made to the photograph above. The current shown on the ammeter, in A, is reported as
4 A
